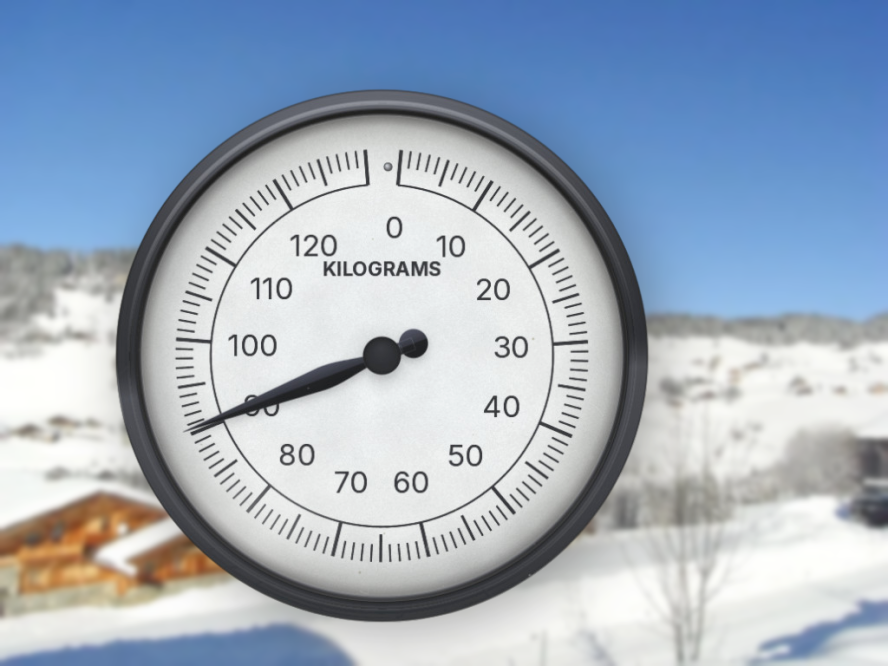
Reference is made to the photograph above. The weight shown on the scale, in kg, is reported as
90.5 kg
